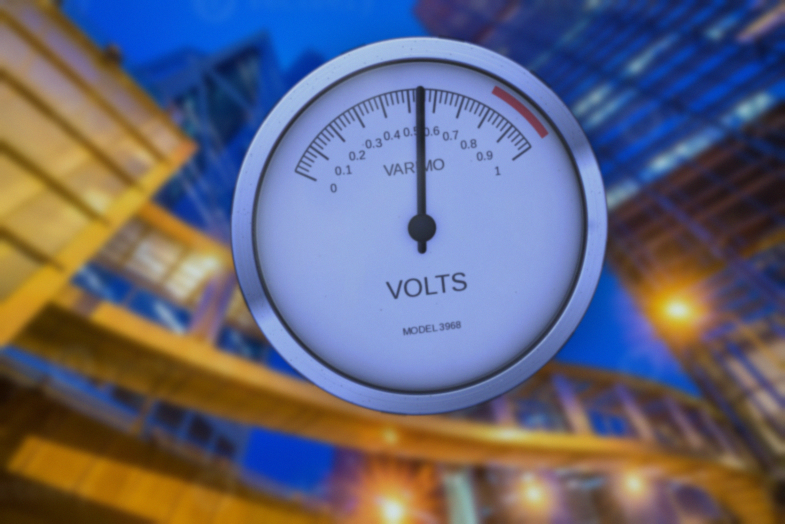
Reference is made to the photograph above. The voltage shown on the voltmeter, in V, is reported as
0.54 V
